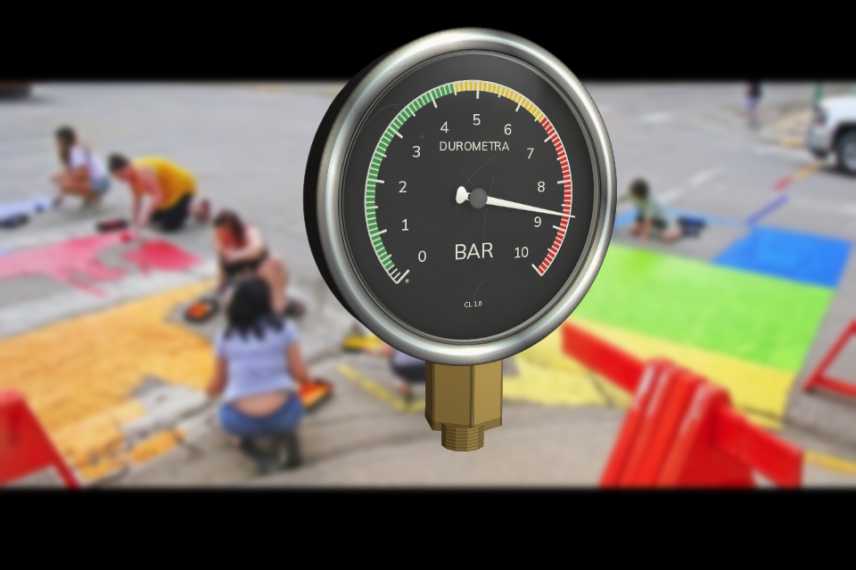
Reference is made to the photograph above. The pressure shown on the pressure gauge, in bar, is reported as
8.7 bar
